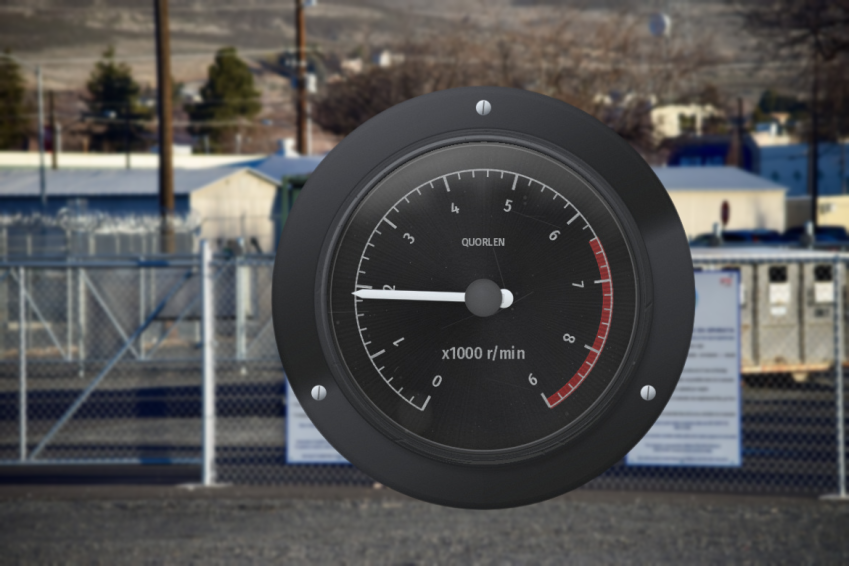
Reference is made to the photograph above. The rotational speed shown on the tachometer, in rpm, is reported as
1900 rpm
